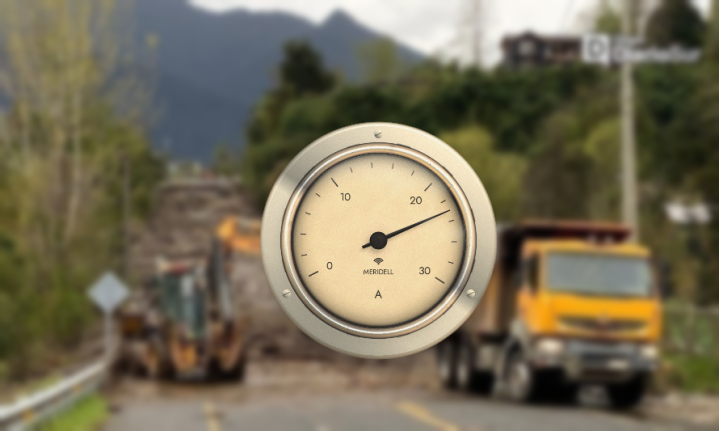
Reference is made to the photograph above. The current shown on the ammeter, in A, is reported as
23 A
